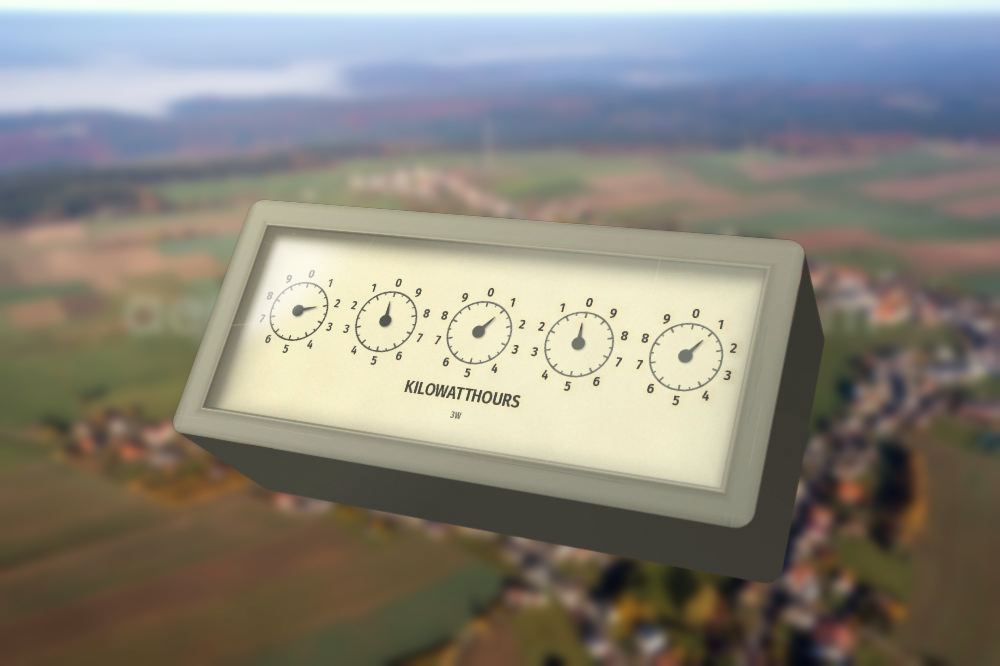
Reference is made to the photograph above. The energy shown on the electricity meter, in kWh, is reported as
20101 kWh
